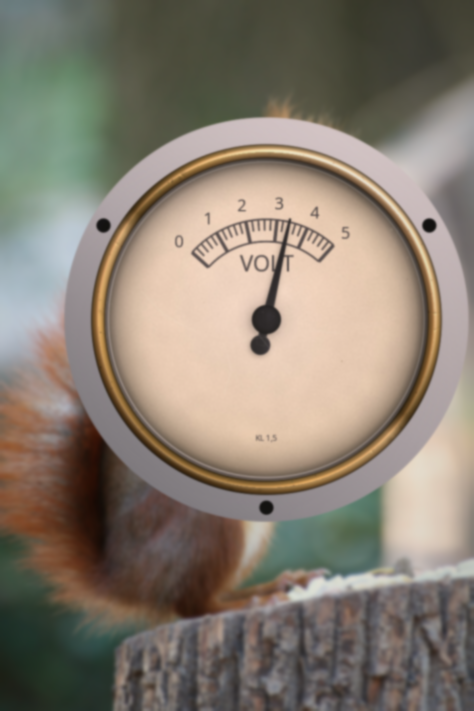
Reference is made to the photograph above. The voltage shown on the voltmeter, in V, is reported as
3.4 V
